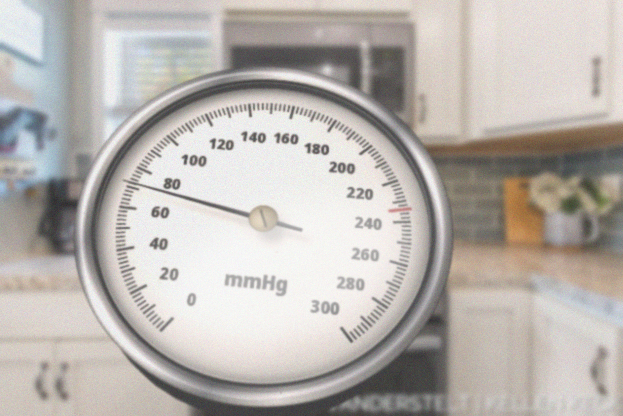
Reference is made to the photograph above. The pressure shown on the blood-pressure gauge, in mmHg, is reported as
70 mmHg
